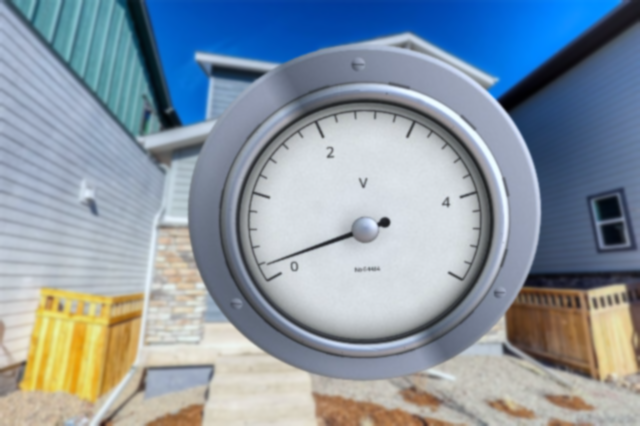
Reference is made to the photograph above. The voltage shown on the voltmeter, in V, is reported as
0.2 V
